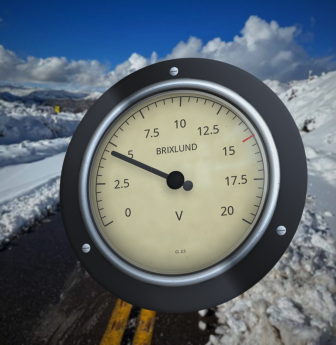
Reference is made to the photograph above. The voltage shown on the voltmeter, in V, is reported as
4.5 V
